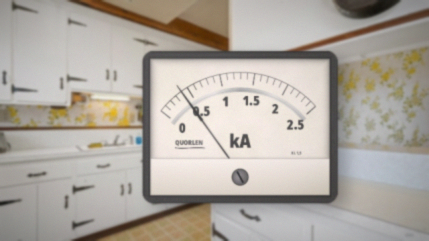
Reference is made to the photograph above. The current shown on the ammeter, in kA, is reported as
0.4 kA
